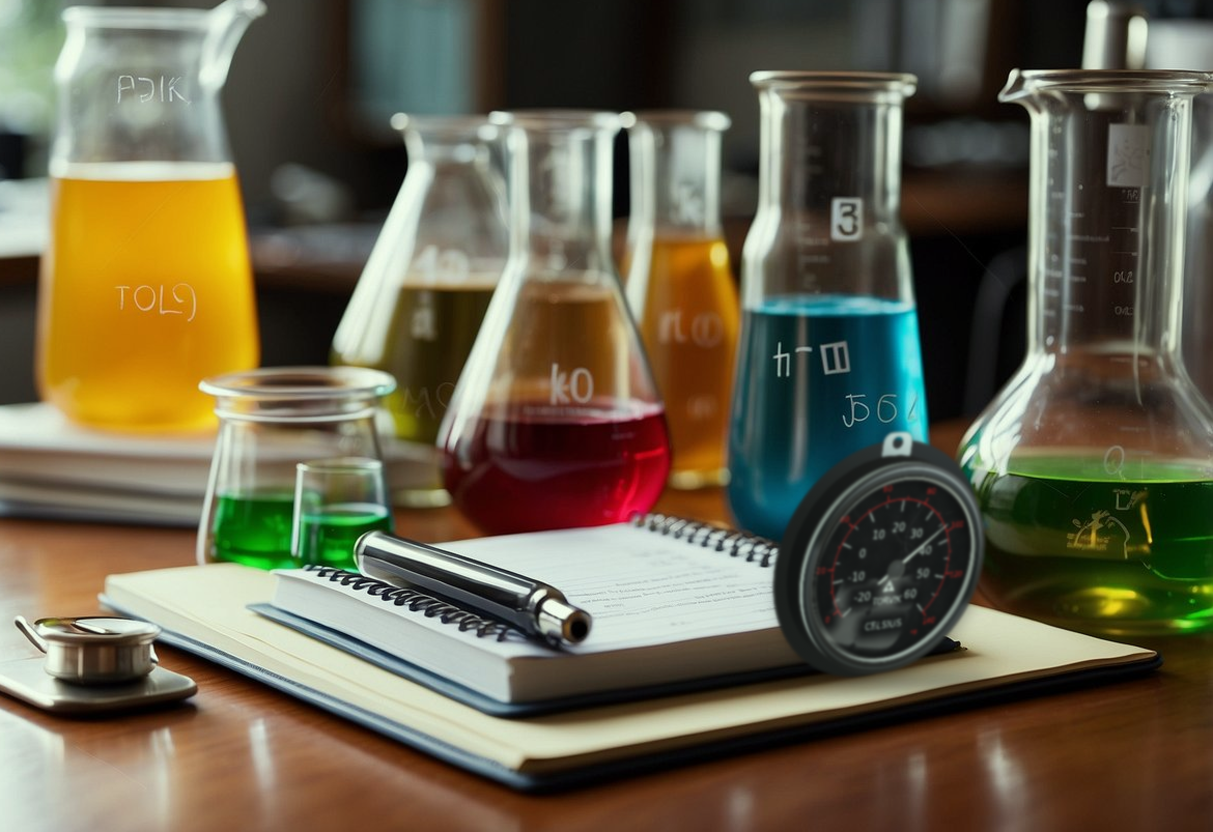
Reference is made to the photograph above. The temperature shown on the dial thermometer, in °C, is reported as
35 °C
